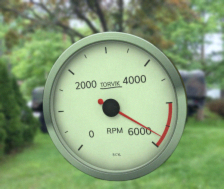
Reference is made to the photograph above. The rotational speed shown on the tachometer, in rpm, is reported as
5750 rpm
